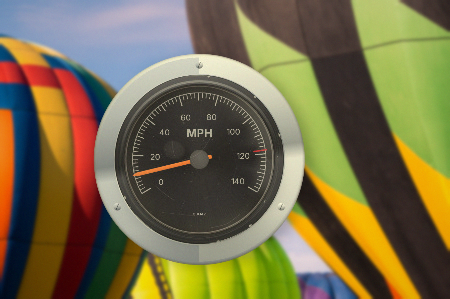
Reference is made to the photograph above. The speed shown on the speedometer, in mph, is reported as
10 mph
